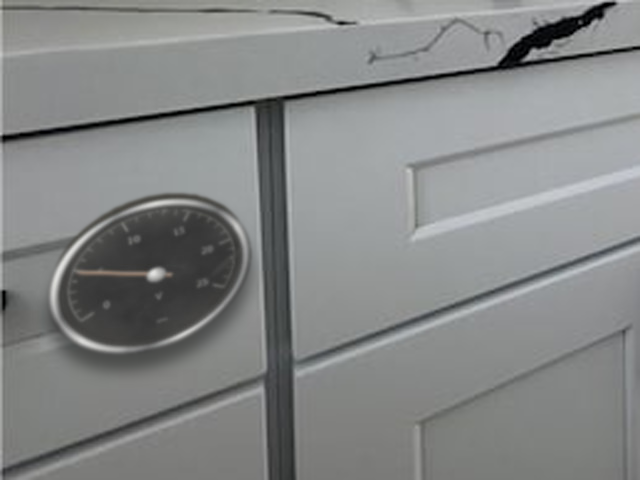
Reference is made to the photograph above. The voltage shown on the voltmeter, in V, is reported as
5 V
